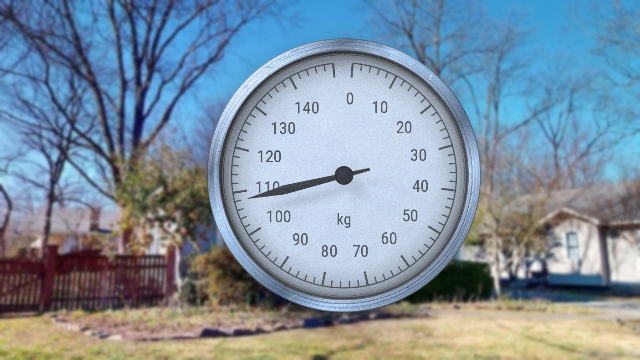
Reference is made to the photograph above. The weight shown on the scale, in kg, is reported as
108 kg
